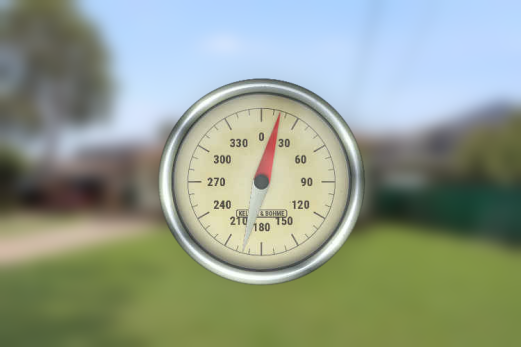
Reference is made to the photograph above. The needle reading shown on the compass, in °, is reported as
15 °
